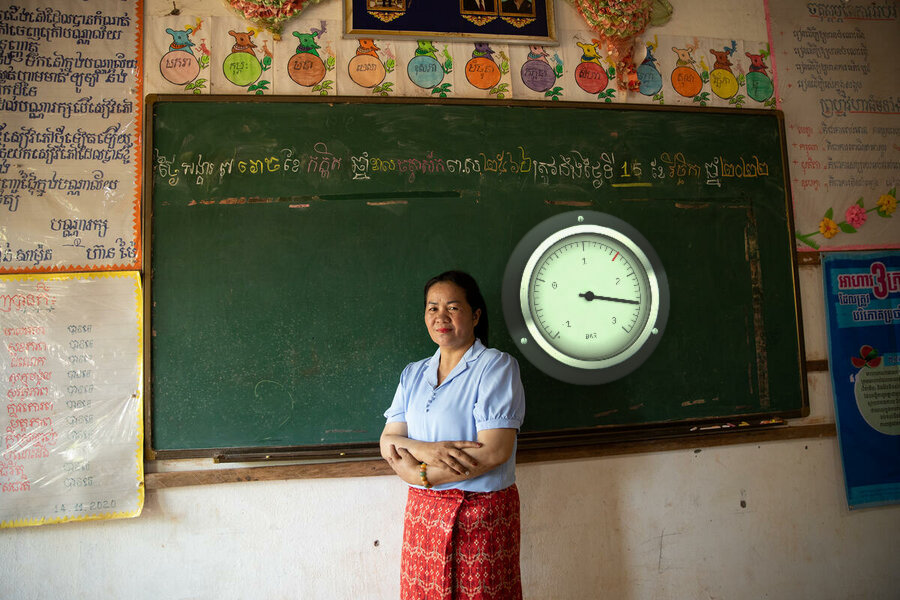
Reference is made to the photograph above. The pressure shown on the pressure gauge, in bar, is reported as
2.5 bar
